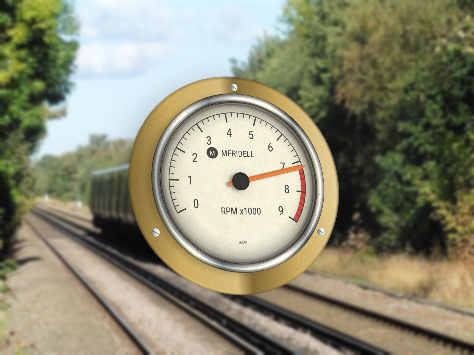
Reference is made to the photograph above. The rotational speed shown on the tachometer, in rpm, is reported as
7200 rpm
